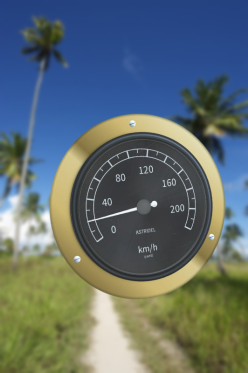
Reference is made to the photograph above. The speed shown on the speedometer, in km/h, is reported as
20 km/h
